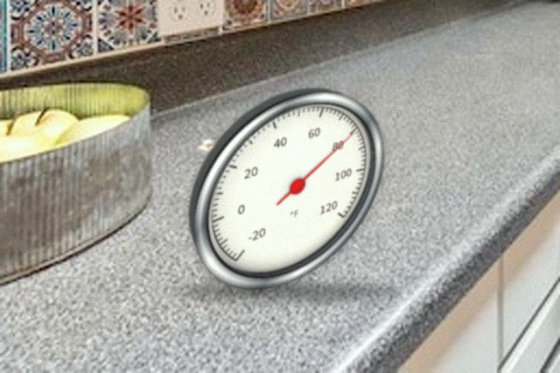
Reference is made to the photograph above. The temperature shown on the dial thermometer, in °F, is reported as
80 °F
